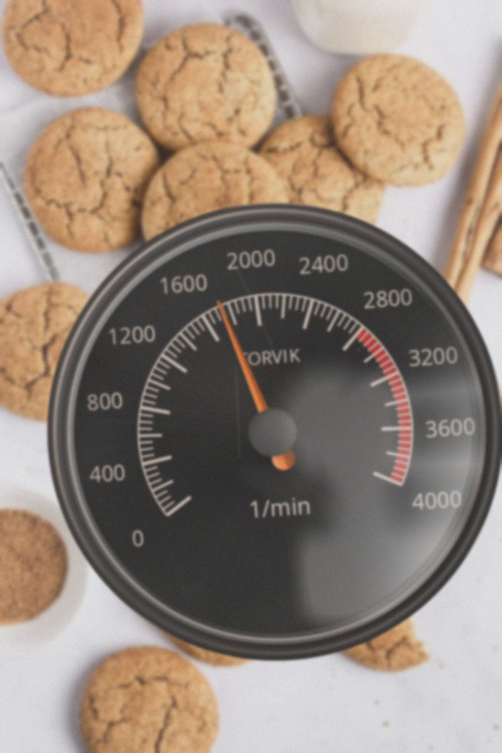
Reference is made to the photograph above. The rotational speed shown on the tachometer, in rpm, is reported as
1750 rpm
